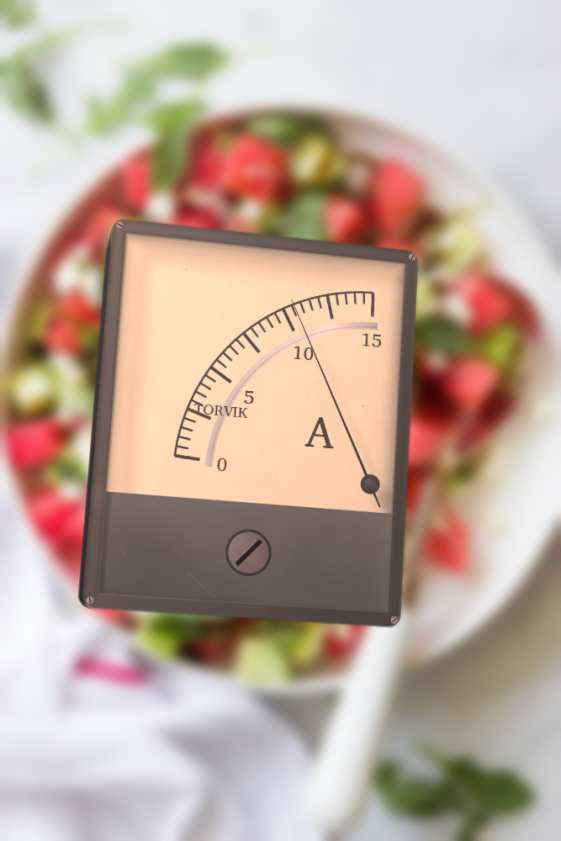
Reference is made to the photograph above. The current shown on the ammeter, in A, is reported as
10.5 A
